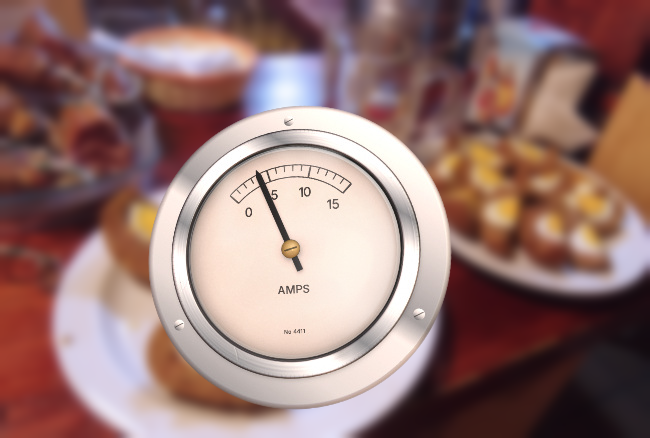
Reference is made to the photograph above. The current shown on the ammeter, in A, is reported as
4 A
